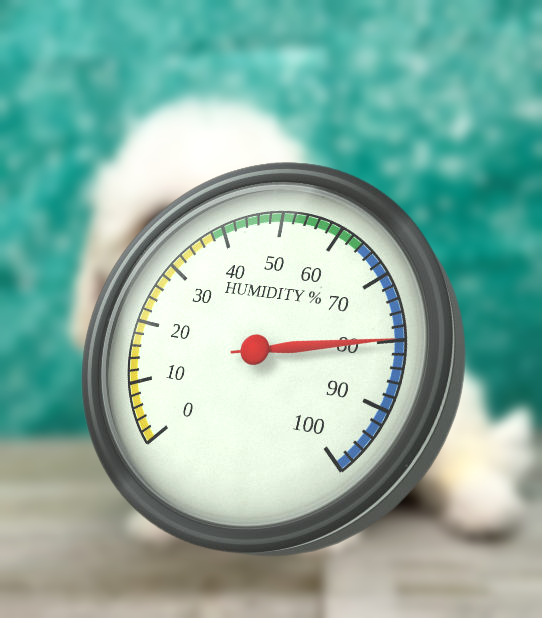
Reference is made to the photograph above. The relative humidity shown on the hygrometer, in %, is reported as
80 %
